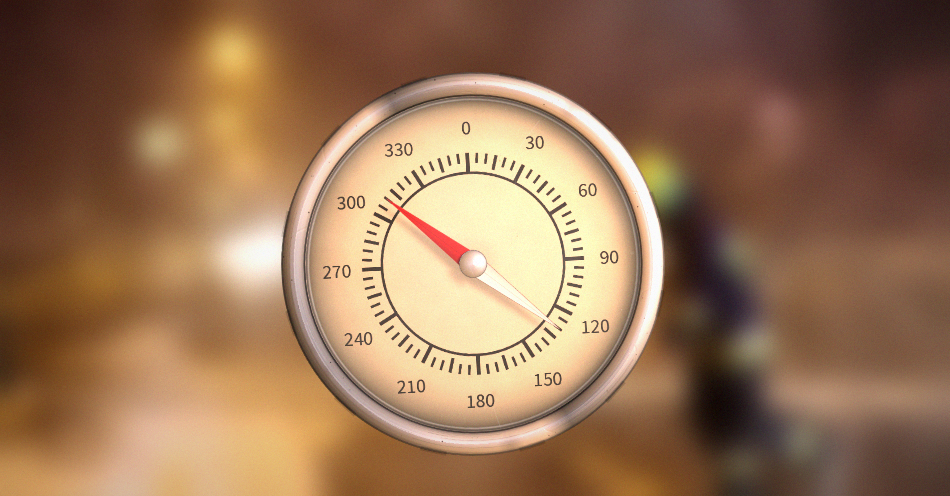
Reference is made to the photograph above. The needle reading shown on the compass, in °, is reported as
310 °
